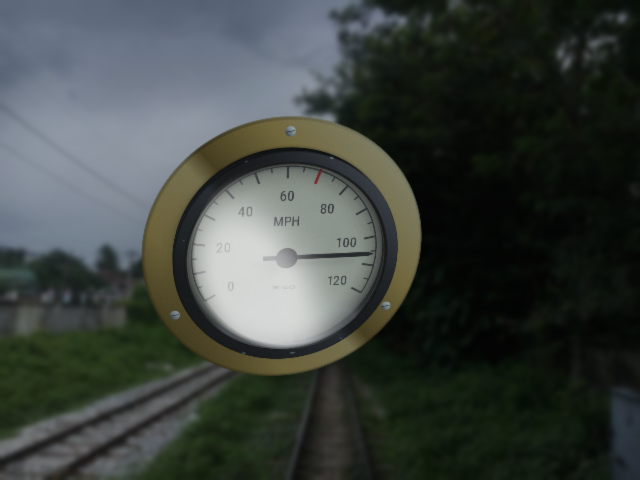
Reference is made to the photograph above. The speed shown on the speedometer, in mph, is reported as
105 mph
